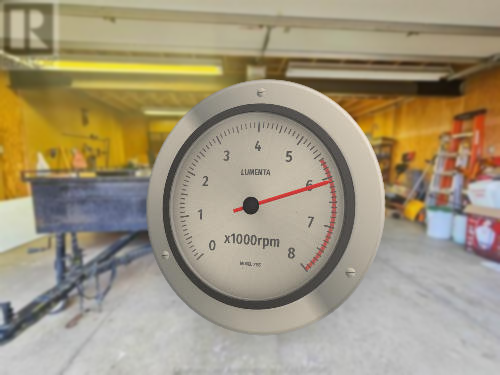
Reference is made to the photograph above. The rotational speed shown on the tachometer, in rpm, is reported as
6100 rpm
